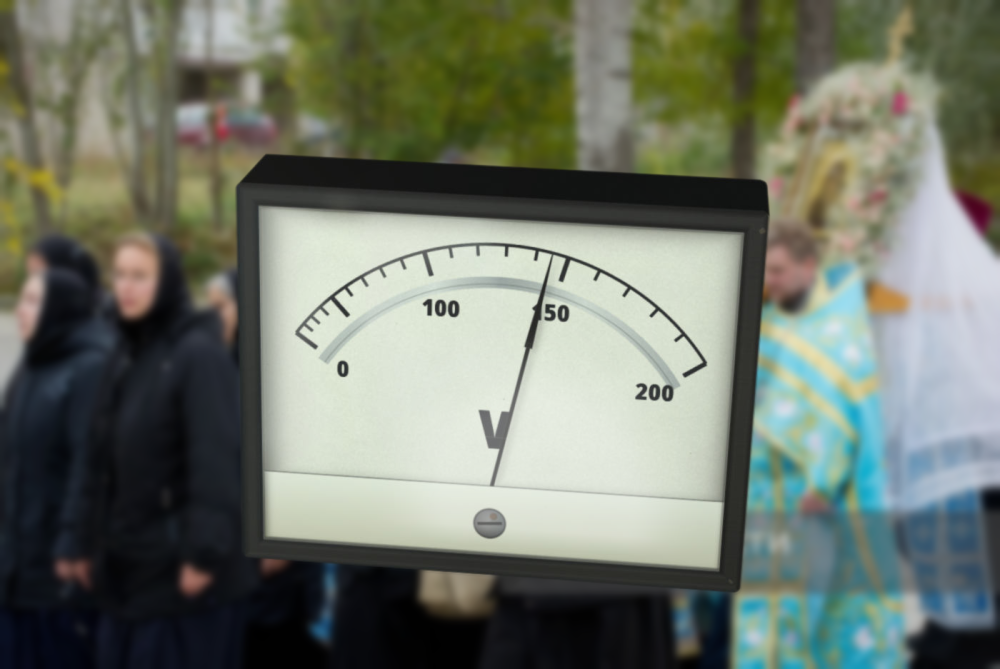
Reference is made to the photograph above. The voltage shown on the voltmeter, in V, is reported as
145 V
